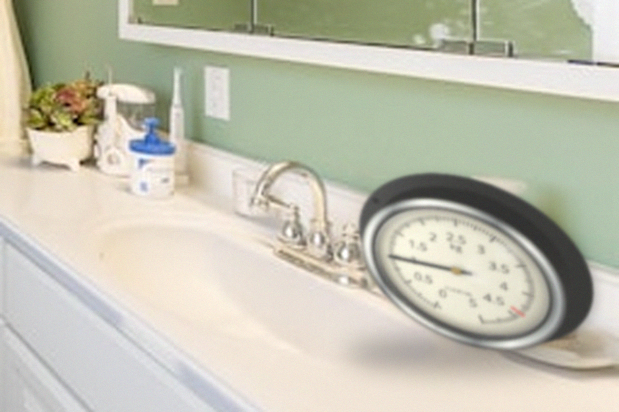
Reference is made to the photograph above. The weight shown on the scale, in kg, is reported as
1 kg
